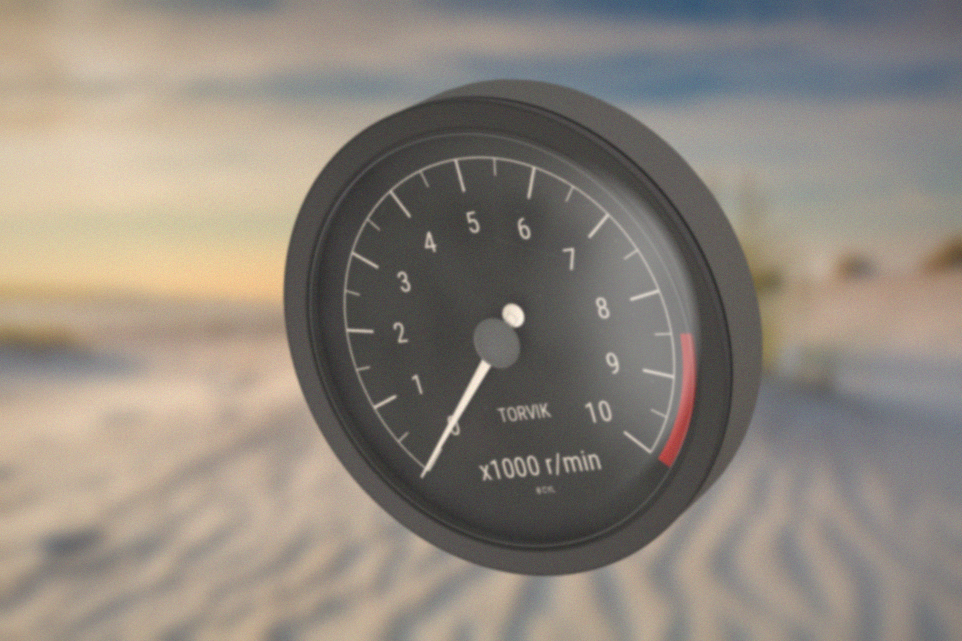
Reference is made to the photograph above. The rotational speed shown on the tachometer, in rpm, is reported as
0 rpm
